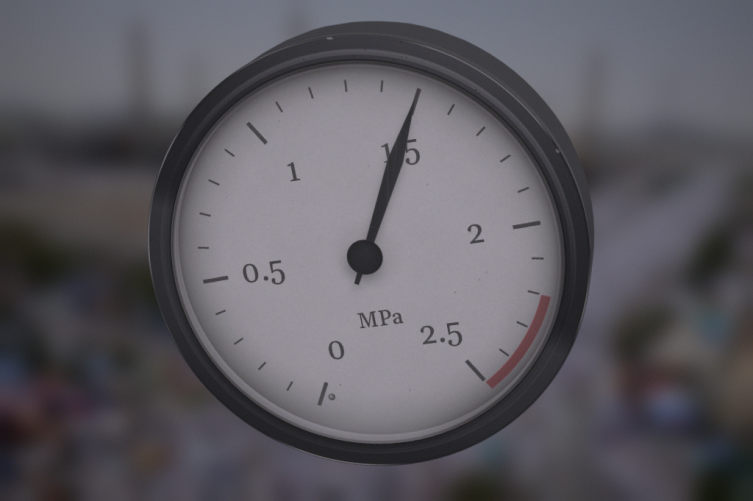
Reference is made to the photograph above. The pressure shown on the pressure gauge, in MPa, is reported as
1.5 MPa
